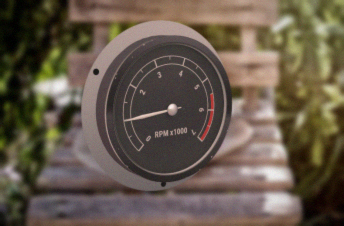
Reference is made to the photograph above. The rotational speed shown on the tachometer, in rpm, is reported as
1000 rpm
